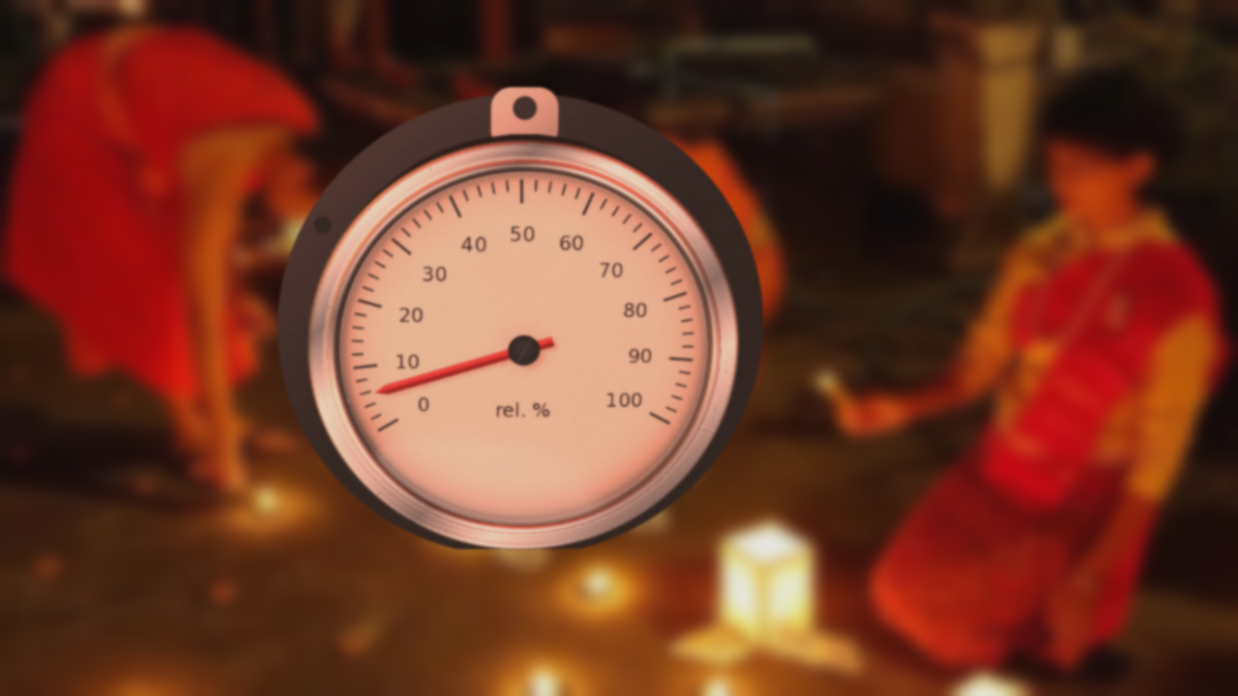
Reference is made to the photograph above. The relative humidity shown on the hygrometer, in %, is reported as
6 %
